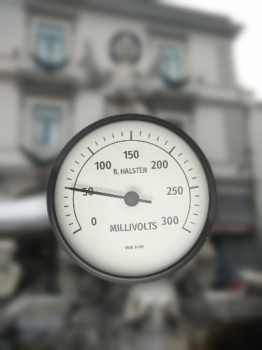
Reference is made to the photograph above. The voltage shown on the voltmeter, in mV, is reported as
50 mV
